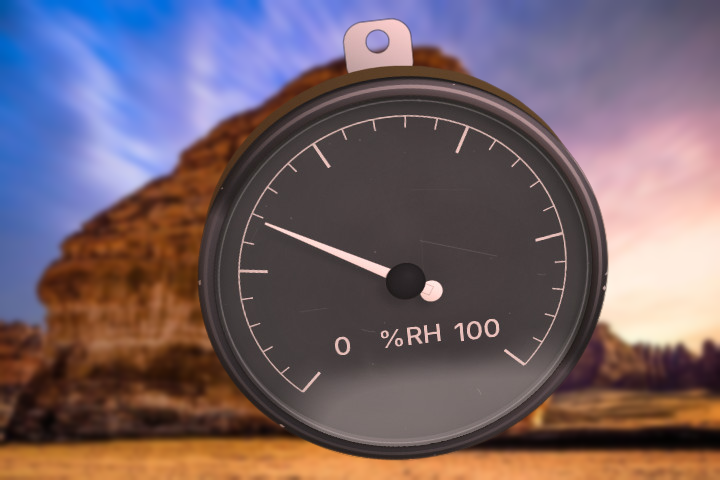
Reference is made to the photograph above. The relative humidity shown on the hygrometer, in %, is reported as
28 %
